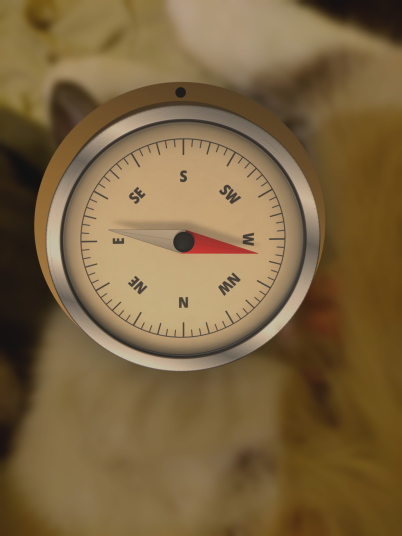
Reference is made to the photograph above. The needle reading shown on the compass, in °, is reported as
280 °
